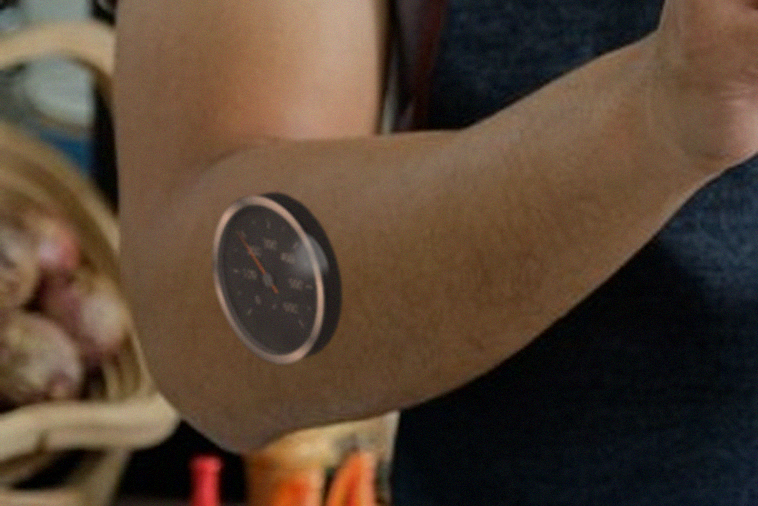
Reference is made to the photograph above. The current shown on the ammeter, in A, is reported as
200 A
